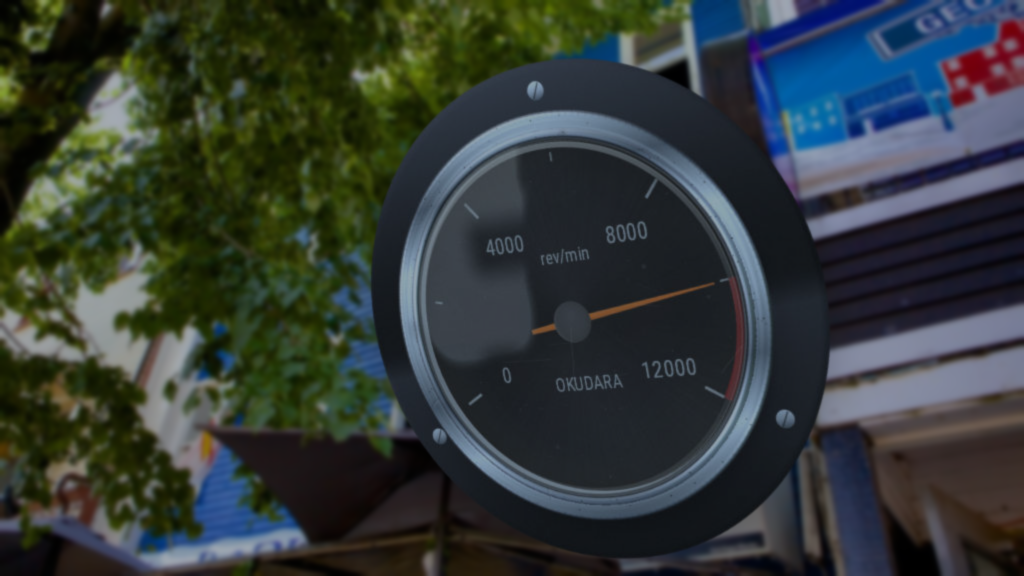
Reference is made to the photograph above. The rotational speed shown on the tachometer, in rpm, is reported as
10000 rpm
